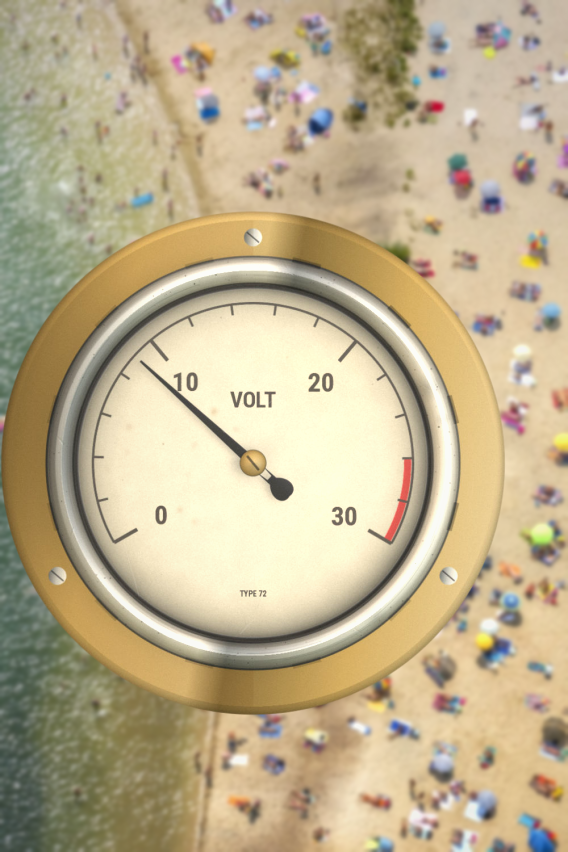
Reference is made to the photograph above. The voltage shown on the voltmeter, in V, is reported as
9 V
